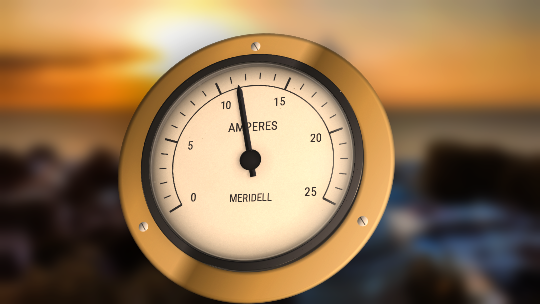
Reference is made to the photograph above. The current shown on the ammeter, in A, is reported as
11.5 A
